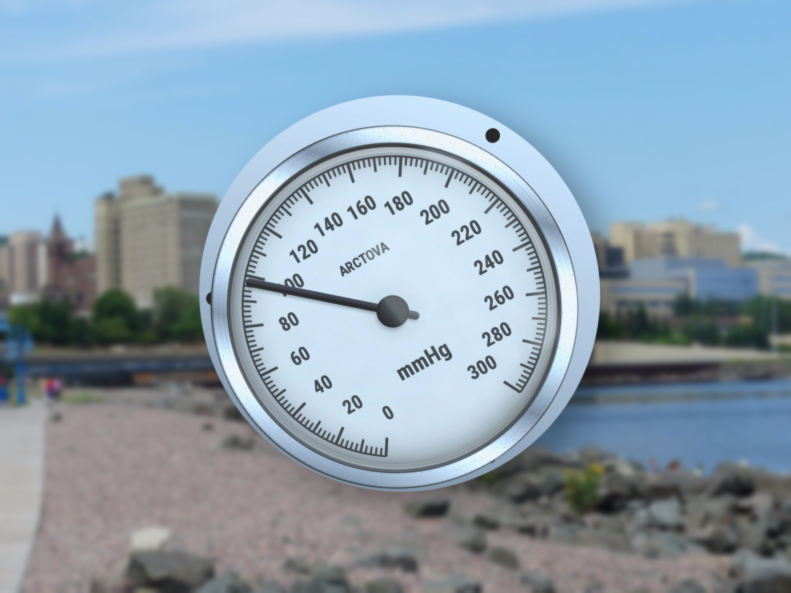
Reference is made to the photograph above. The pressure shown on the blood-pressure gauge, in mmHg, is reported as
98 mmHg
